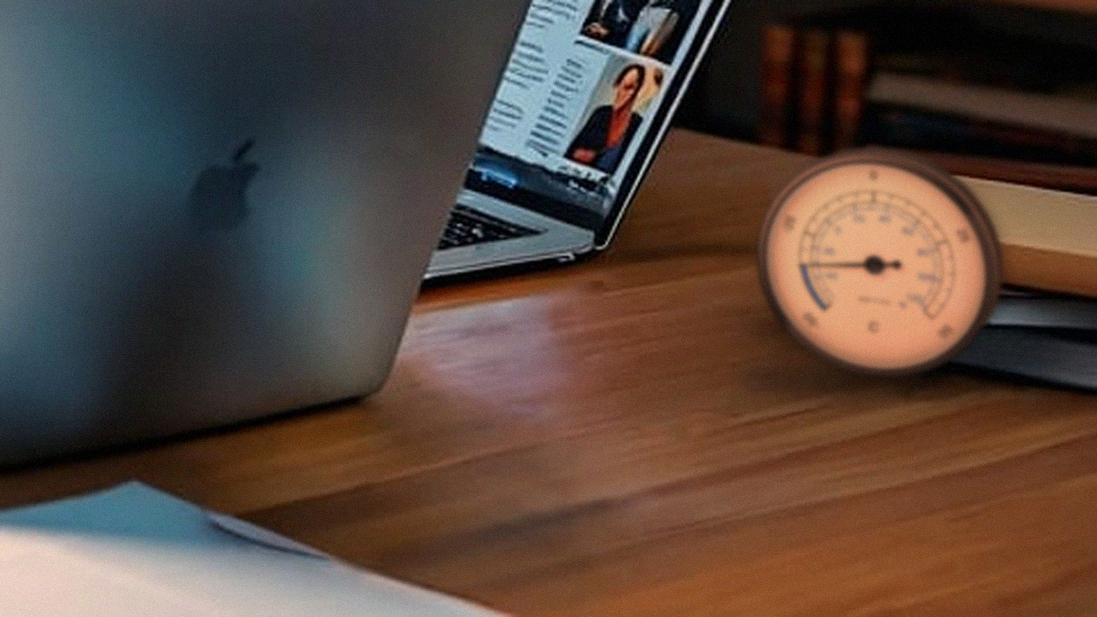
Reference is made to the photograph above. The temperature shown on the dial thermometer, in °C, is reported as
-35 °C
